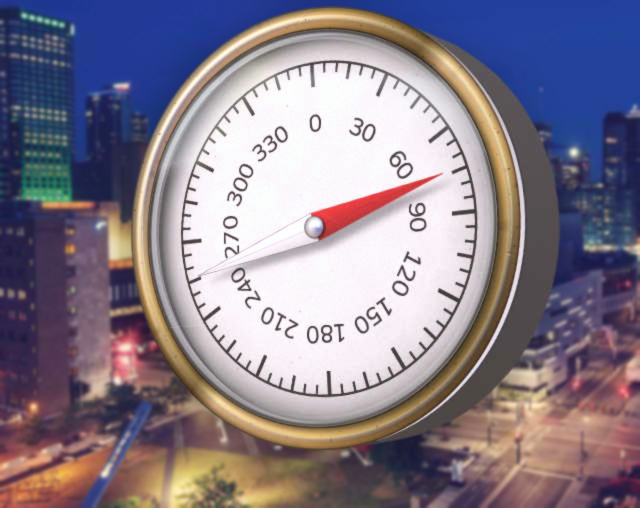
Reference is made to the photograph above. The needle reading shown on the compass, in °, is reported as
75 °
